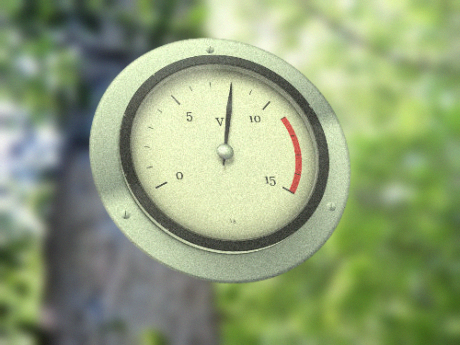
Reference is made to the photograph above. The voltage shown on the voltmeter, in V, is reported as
8 V
